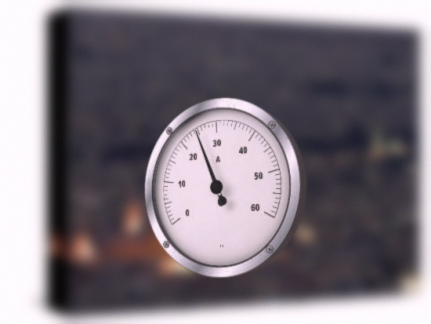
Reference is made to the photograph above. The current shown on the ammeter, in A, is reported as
25 A
